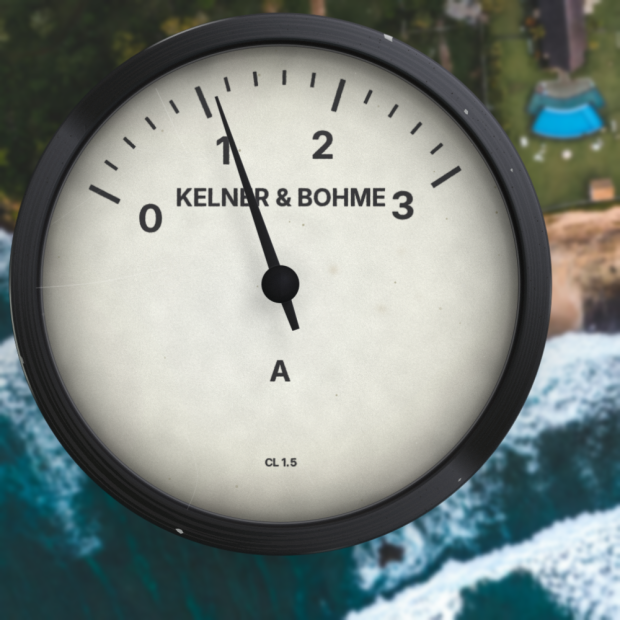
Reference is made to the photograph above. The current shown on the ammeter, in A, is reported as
1.1 A
